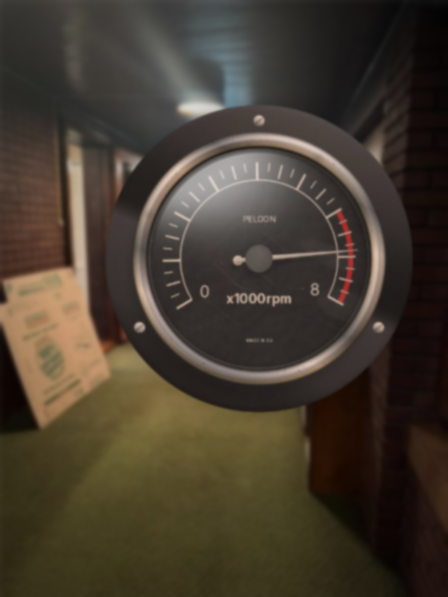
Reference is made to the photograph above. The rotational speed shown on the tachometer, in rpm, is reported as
6875 rpm
